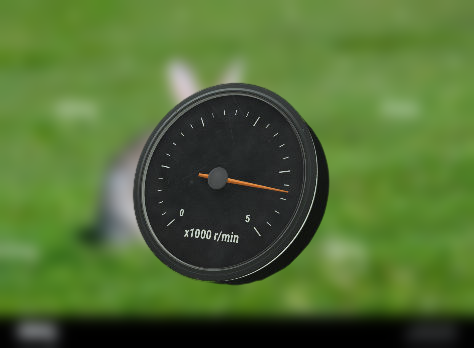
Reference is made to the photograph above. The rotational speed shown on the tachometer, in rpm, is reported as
4300 rpm
